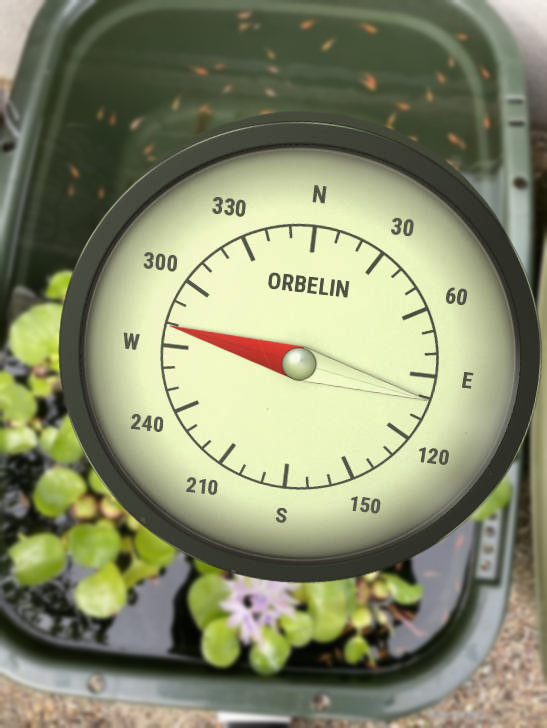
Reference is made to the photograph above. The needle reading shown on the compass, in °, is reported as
280 °
